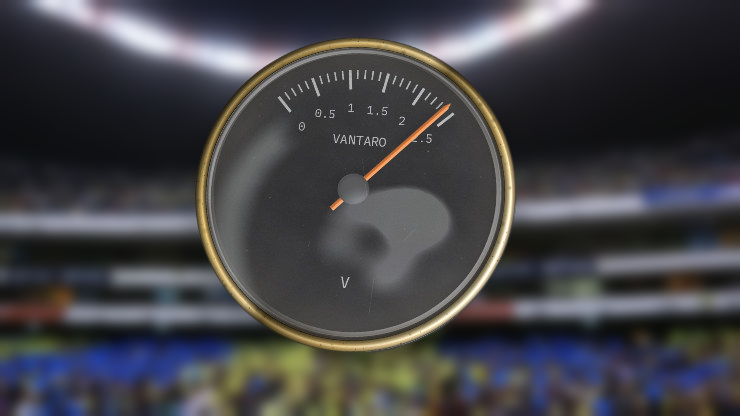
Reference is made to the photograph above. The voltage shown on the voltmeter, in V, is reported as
2.4 V
